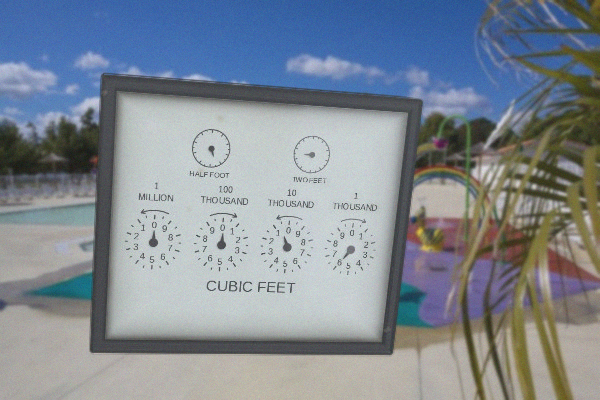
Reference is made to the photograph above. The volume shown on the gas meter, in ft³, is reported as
600 ft³
